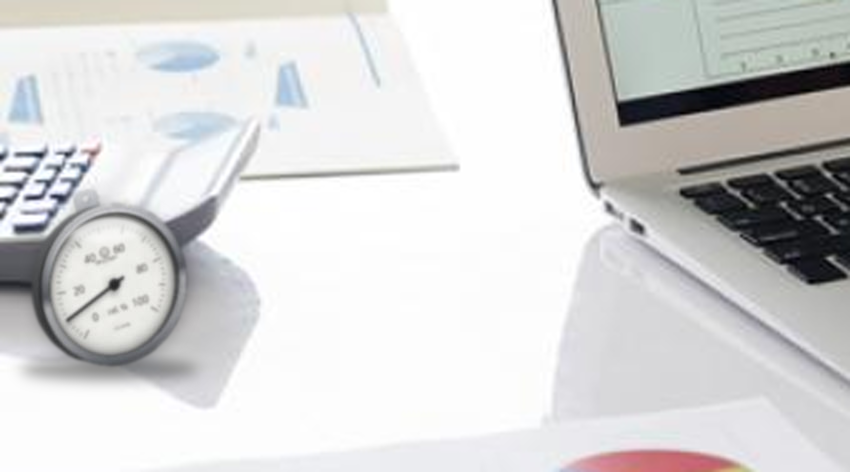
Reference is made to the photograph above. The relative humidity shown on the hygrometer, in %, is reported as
10 %
